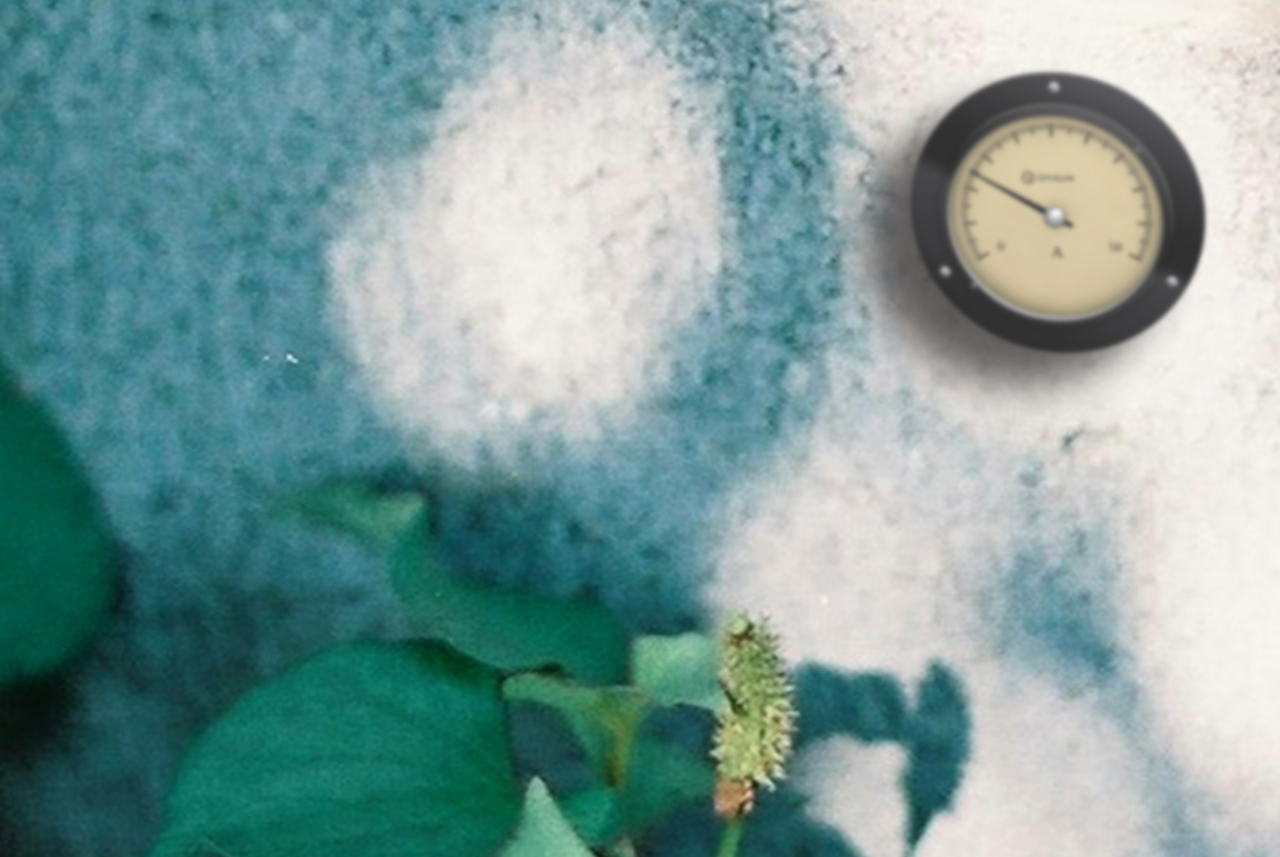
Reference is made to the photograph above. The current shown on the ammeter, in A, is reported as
12.5 A
